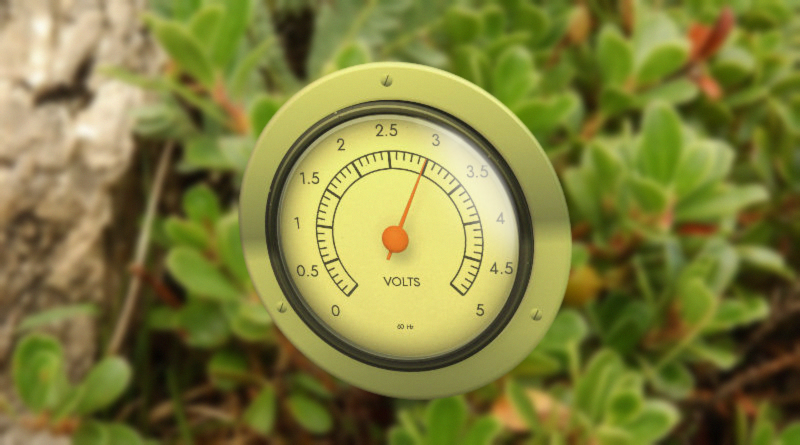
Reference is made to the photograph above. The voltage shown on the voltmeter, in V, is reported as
3 V
